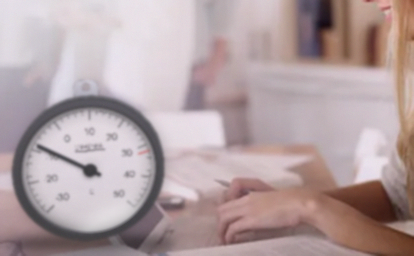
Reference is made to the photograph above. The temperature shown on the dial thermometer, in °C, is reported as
-8 °C
